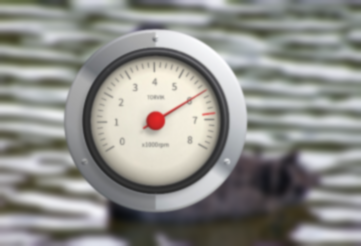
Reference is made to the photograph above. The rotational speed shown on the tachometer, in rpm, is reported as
6000 rpm
